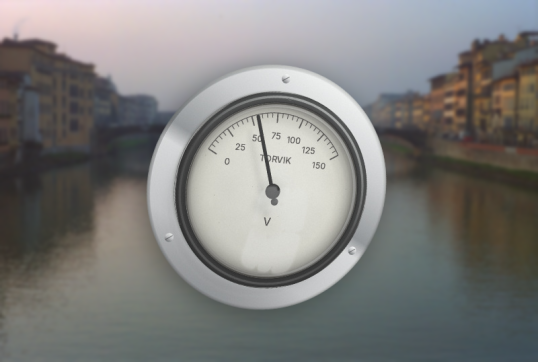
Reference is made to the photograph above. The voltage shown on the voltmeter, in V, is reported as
55 V
